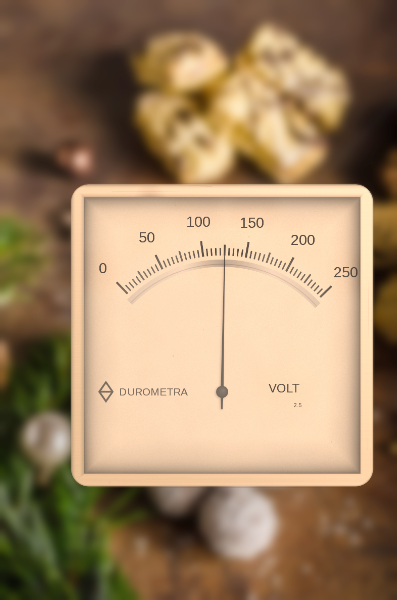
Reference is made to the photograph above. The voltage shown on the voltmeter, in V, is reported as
125 V
